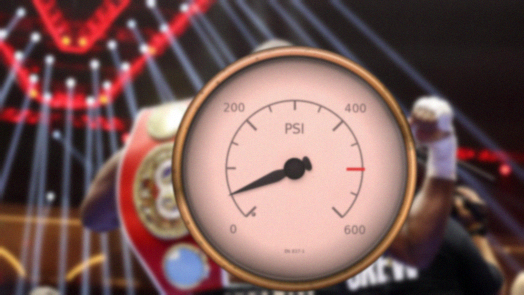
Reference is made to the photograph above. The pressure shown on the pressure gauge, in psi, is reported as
50 psi
